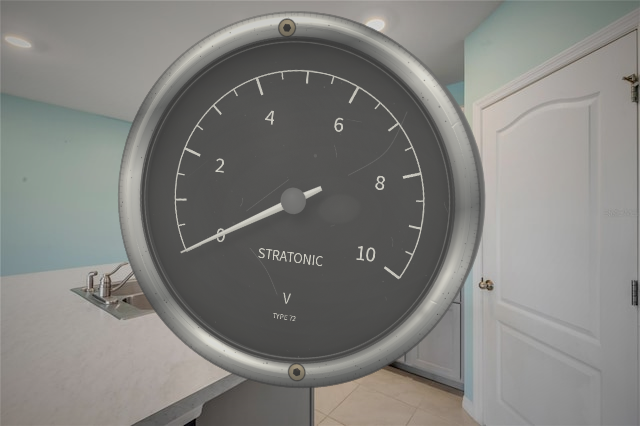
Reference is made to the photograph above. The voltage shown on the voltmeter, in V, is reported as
0 V
